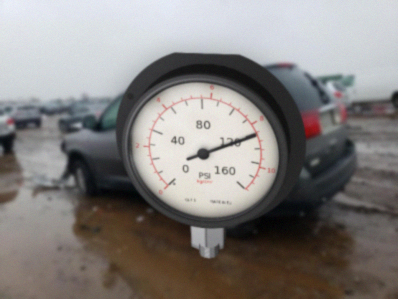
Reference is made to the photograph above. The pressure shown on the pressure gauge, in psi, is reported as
120 psi
